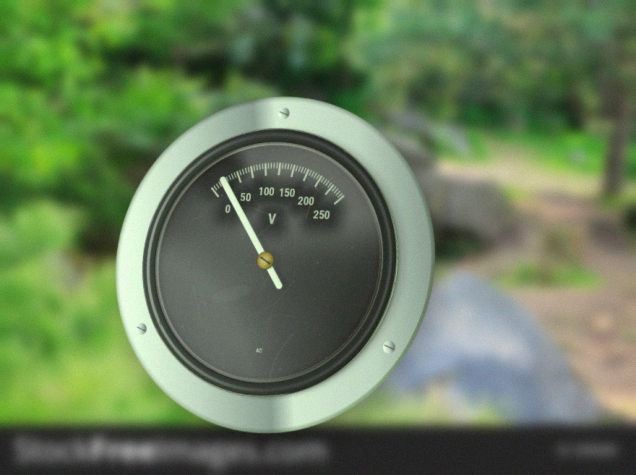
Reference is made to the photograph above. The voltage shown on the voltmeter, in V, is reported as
25 V
